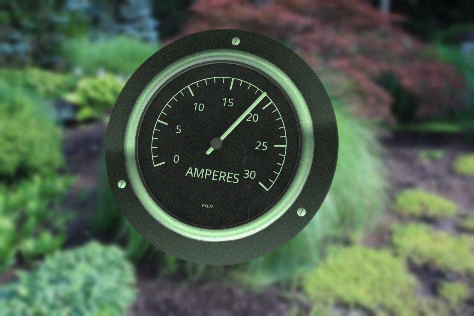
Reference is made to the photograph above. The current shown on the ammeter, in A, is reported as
19 A
